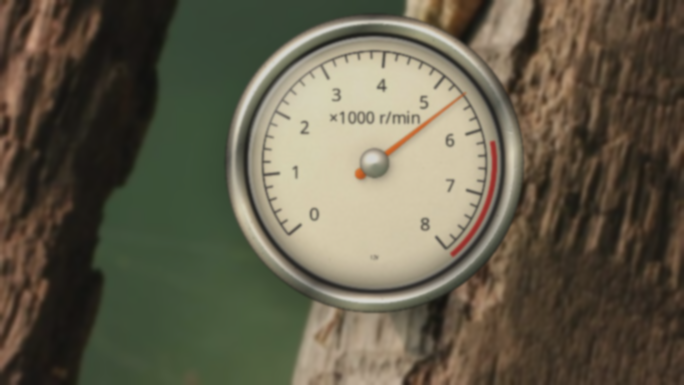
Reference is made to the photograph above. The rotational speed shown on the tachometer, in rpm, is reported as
5400 rpm
